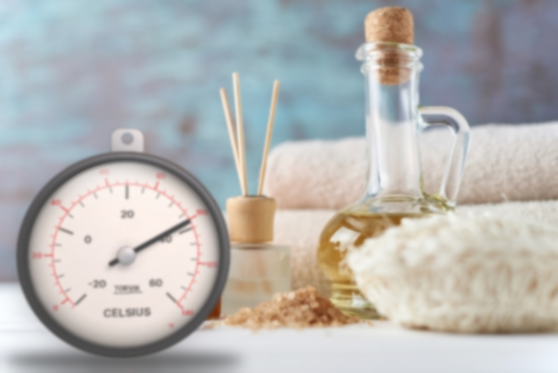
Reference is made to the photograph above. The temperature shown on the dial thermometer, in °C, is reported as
38 °C
